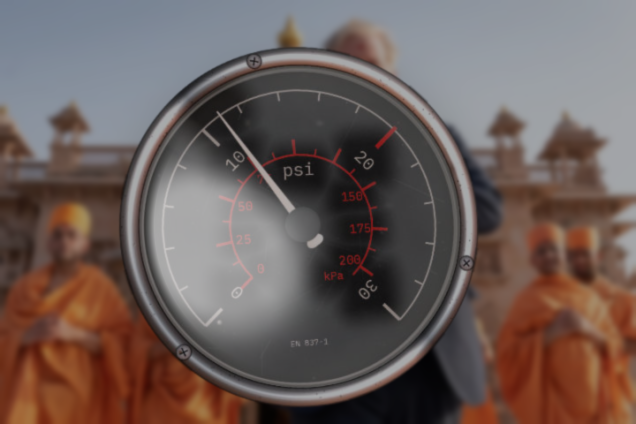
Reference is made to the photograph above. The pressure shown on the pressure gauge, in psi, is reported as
11 psi
